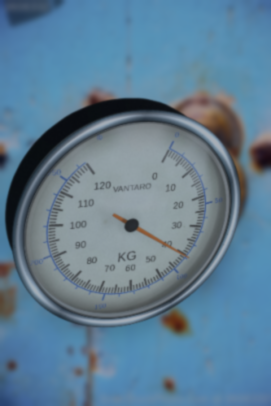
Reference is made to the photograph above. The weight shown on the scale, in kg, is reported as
40 kg
